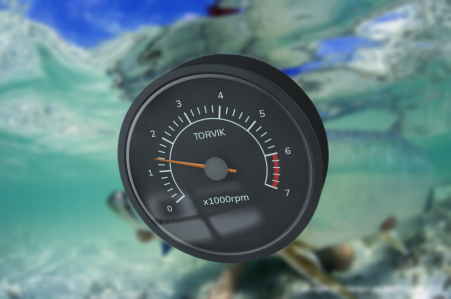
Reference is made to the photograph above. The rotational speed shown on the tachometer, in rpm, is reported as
1400 rpm
